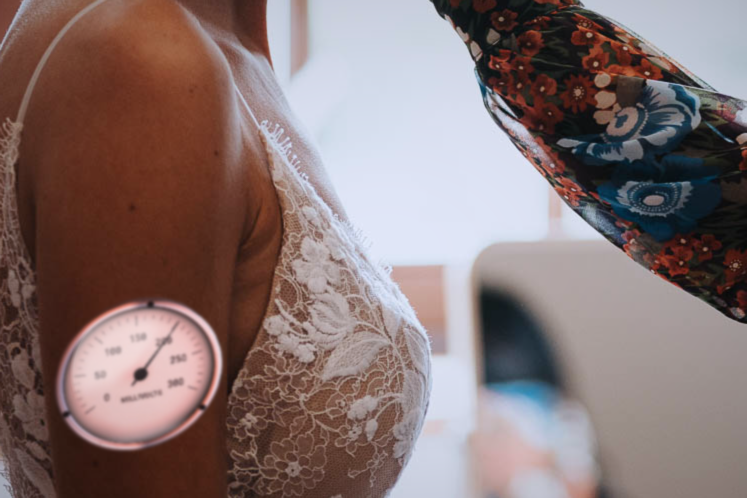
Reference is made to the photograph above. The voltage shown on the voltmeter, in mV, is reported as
200 mV
